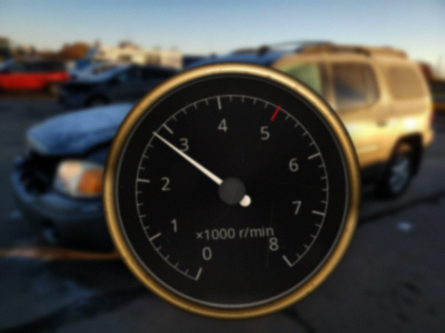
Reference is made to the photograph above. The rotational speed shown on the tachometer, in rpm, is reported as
2800 rpm
